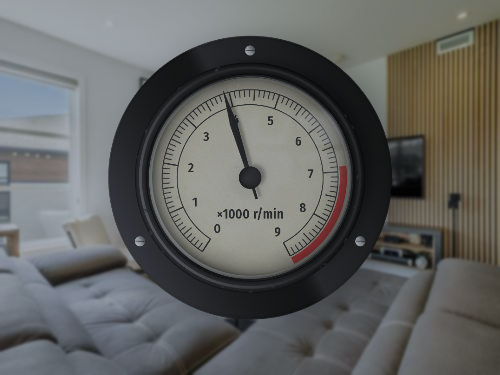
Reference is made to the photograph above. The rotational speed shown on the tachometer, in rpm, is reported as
3900 rpm
